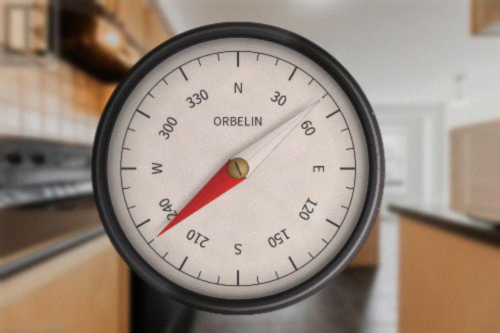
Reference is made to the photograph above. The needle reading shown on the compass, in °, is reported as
230 °
